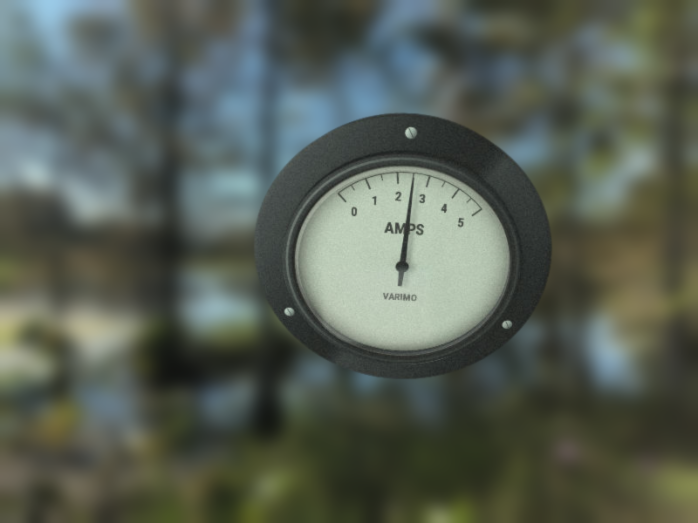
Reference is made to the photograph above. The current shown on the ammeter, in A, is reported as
2.5 A
